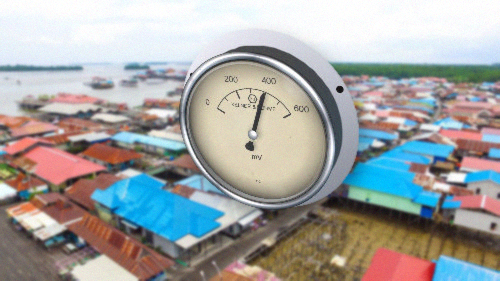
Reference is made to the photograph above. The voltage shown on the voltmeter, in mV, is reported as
400 mV
